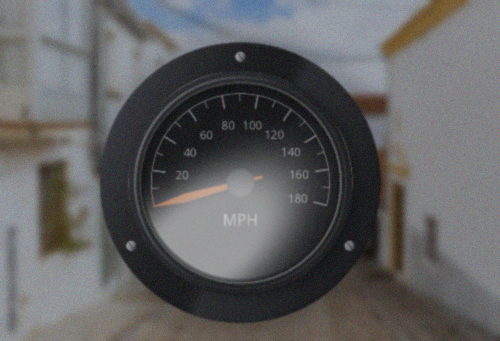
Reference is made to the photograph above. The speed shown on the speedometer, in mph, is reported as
0 mph
